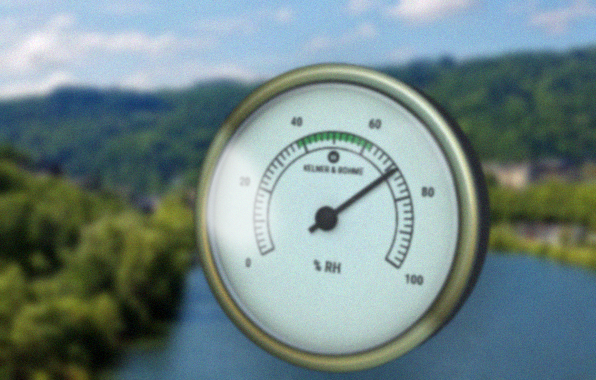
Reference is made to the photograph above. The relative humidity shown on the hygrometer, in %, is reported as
72 %
